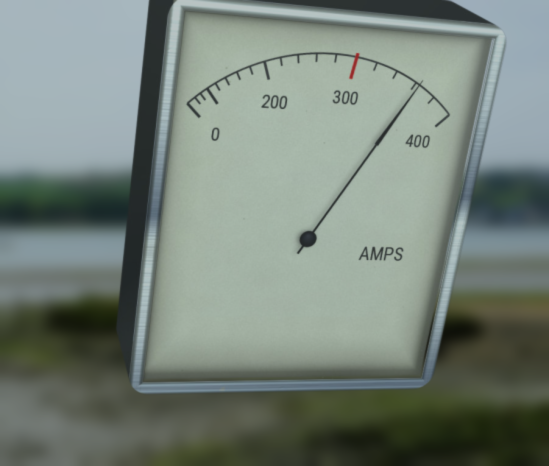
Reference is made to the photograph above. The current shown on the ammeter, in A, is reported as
360 A
